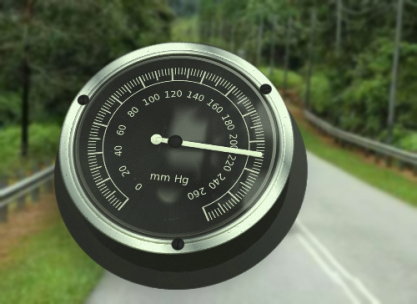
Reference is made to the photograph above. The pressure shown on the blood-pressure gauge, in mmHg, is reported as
210 mmHg
